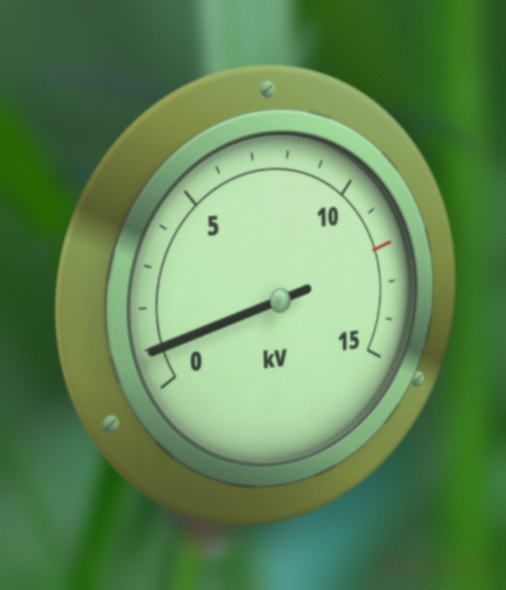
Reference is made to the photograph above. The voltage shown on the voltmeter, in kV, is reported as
1 kV
